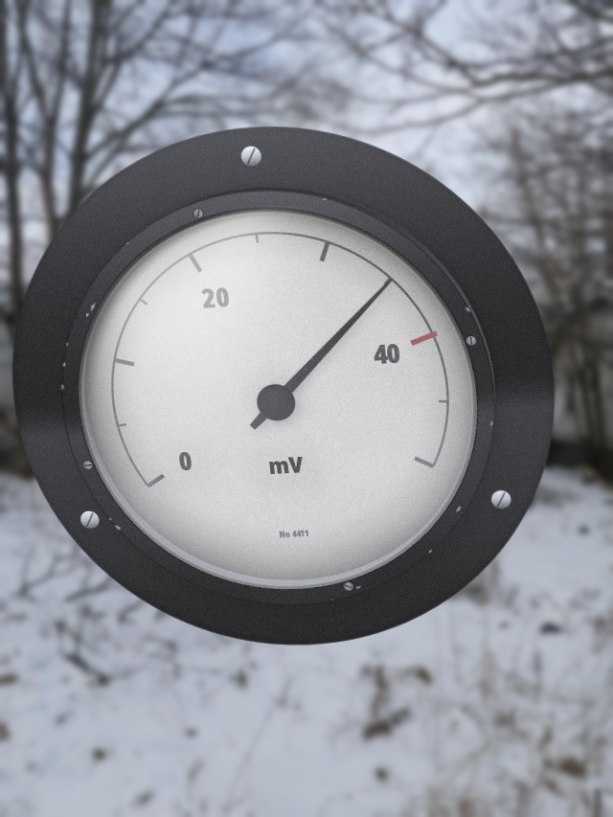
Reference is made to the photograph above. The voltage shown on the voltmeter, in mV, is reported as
35 mV
